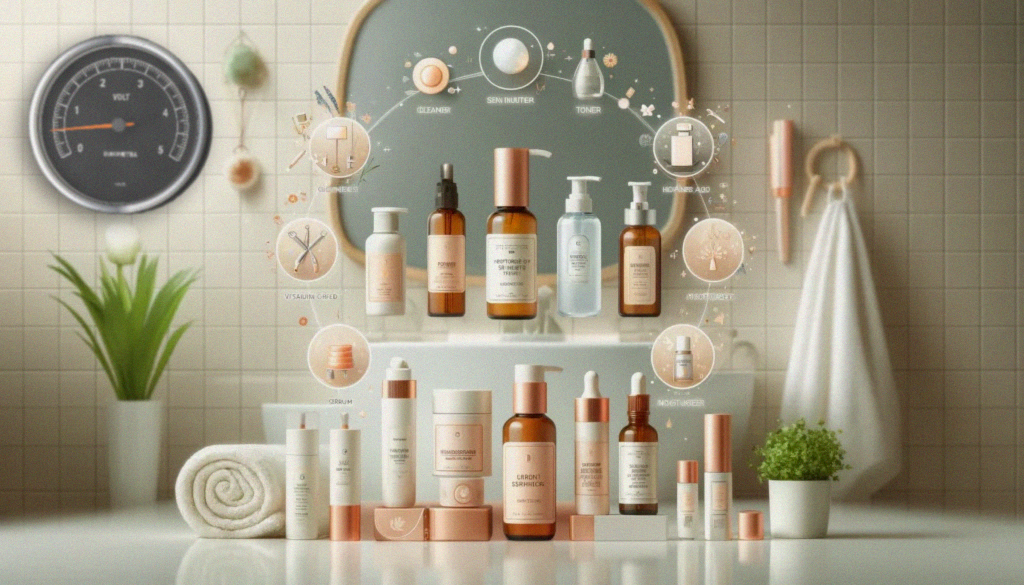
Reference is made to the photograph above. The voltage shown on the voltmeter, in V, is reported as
0.5 V
